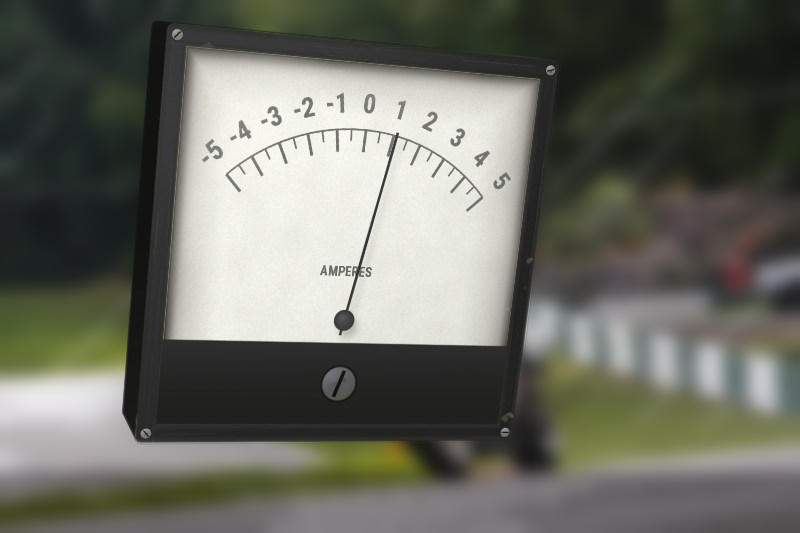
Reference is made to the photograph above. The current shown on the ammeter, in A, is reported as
1 A
